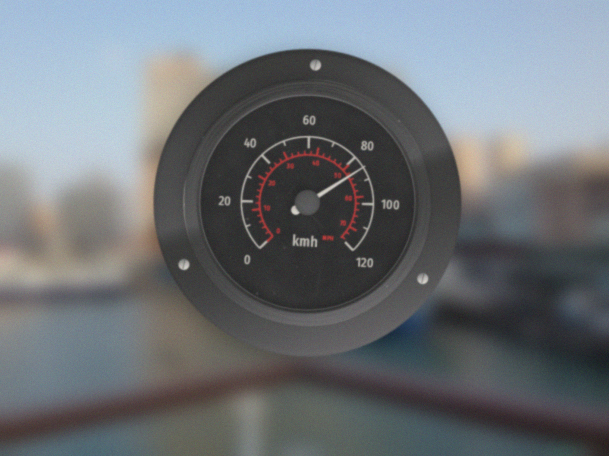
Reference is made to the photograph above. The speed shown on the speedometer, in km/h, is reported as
85 km/h
